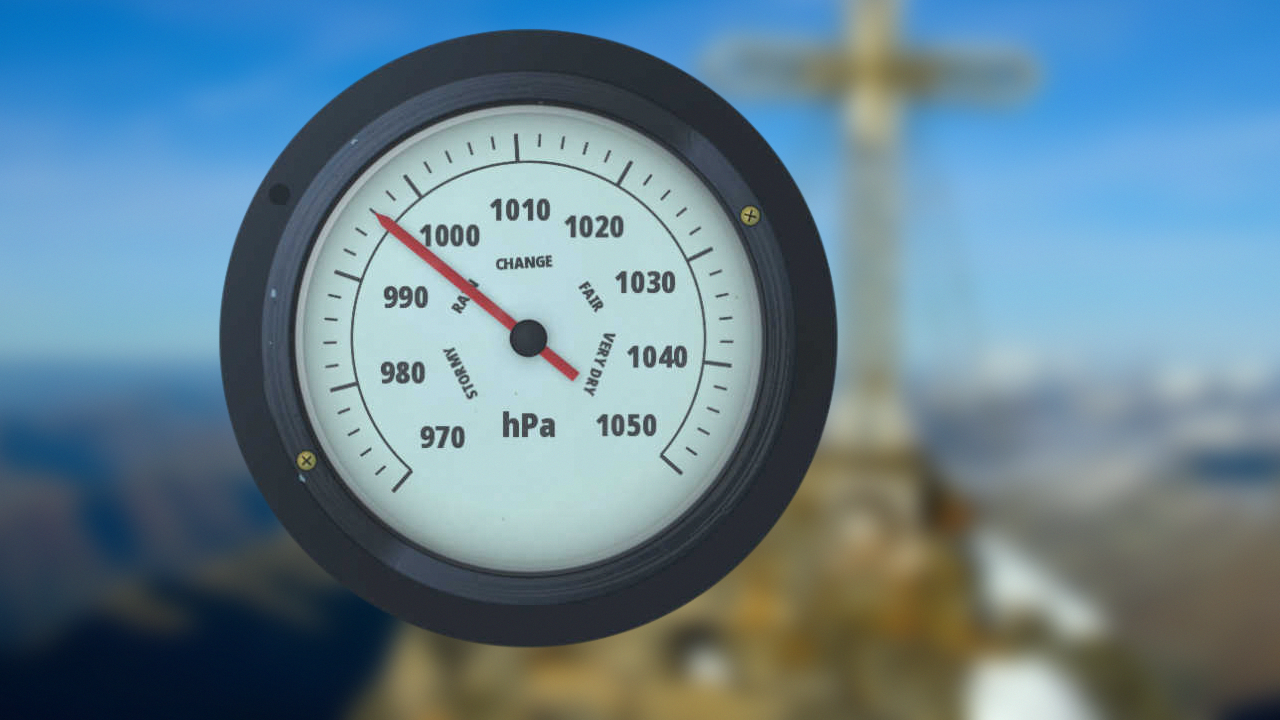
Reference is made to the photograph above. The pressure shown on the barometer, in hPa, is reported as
996 hPa
